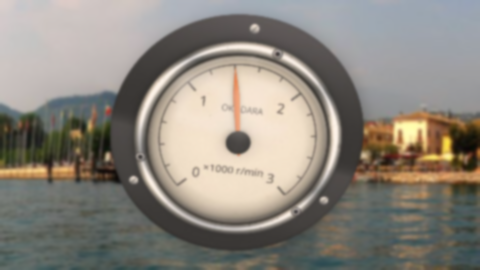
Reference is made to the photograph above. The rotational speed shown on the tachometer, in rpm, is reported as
1400 rpm
